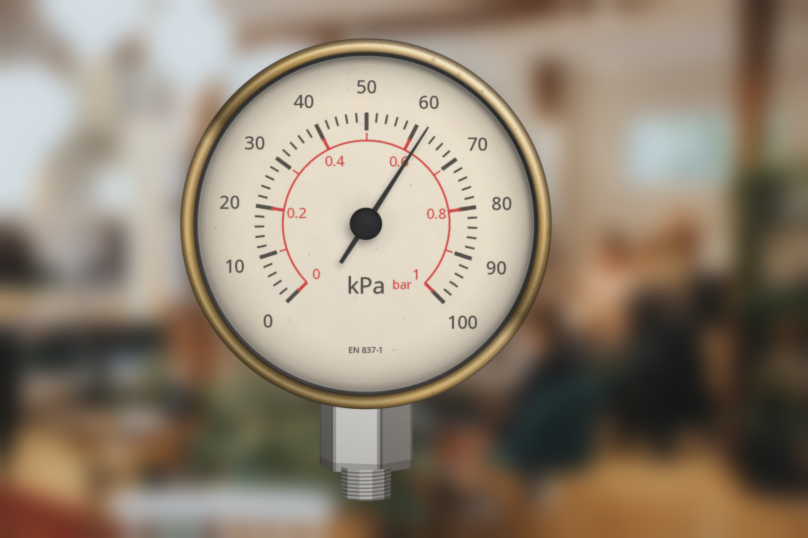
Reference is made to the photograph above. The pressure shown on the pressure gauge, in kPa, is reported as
62 kPa
